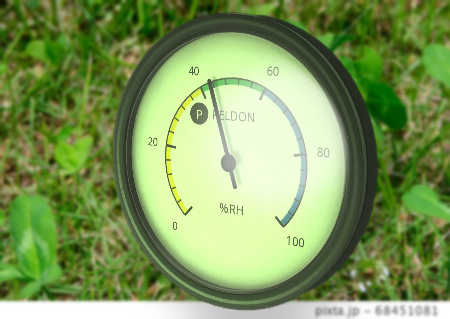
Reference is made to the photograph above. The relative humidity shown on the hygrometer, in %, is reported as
44 %
